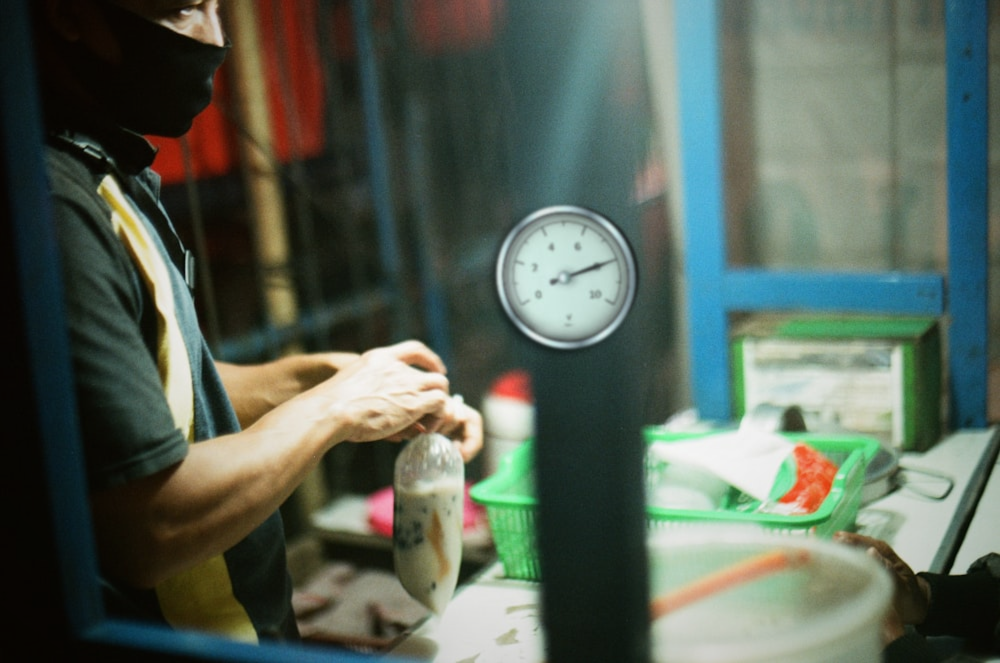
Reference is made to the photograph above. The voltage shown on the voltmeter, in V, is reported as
8 V
